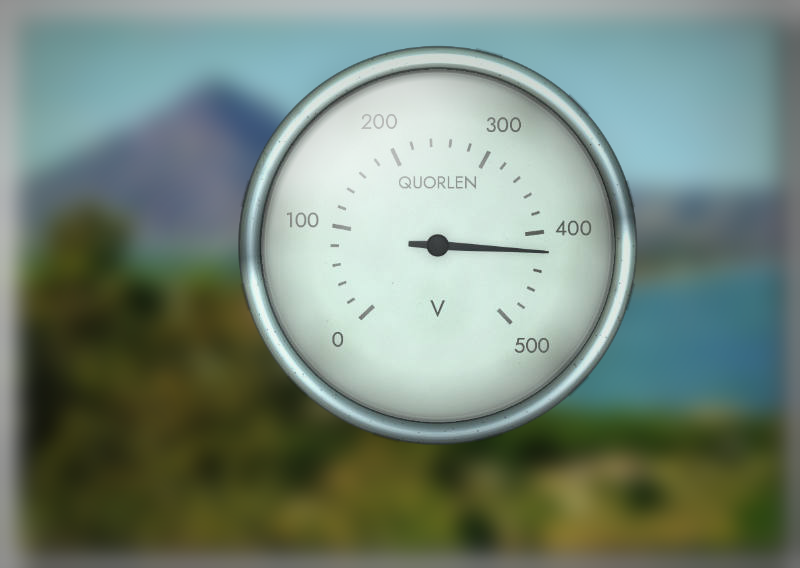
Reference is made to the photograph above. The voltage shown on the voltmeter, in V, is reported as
420 V
